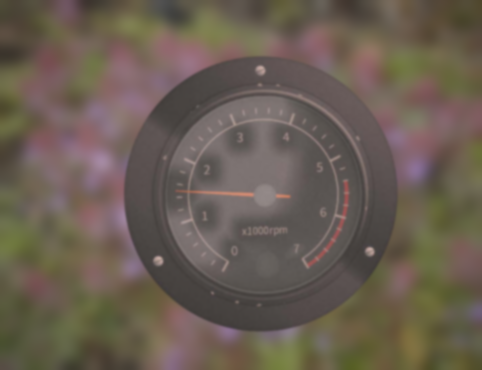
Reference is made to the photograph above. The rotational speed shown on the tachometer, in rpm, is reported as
1500 rpm
